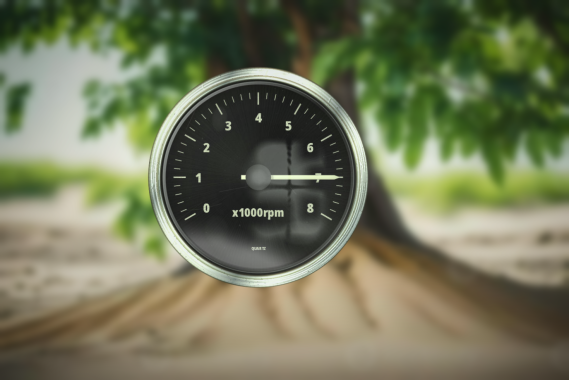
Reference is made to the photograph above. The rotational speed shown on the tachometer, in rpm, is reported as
7000 rpm
